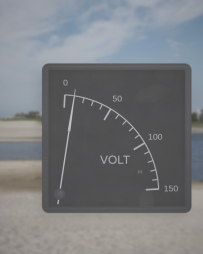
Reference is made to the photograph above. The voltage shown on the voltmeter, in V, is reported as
10 V
